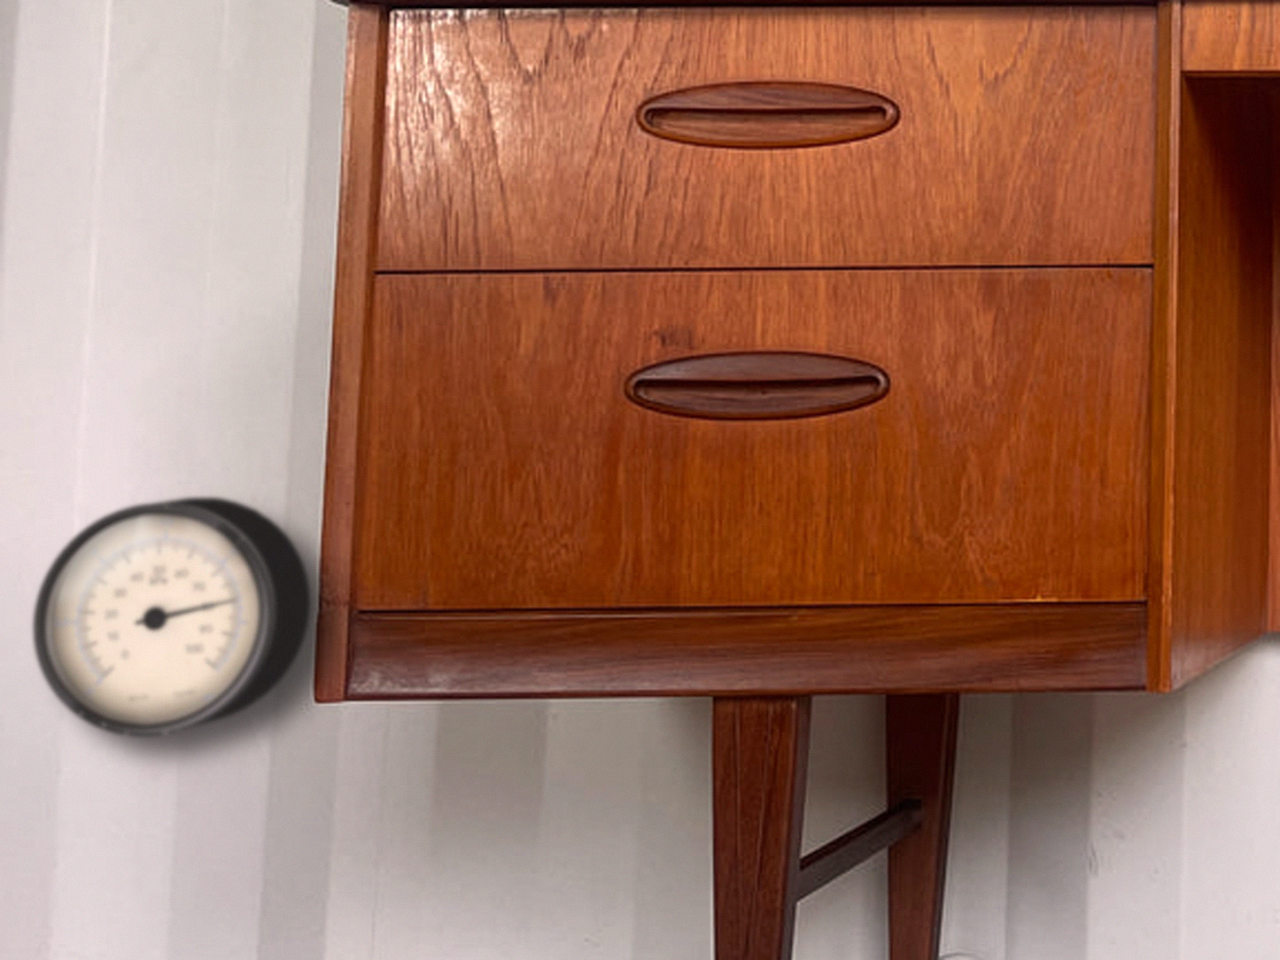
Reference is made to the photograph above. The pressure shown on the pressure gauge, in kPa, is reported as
80 kPa
